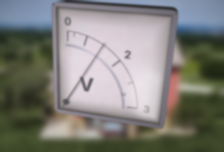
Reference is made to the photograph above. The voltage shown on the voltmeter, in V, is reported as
1.5 V
